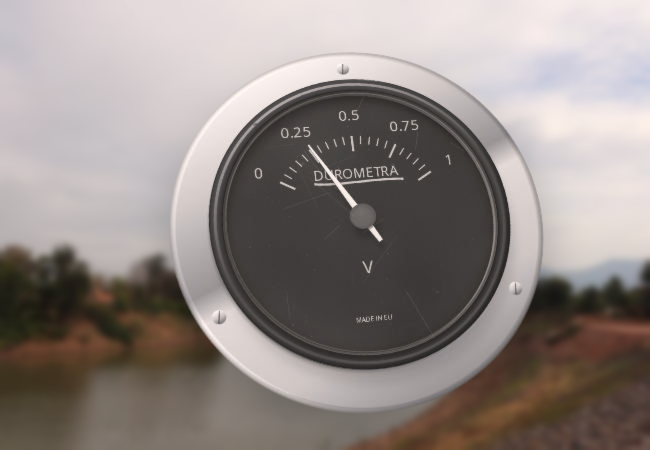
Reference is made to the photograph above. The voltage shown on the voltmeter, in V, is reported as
0.25 V
